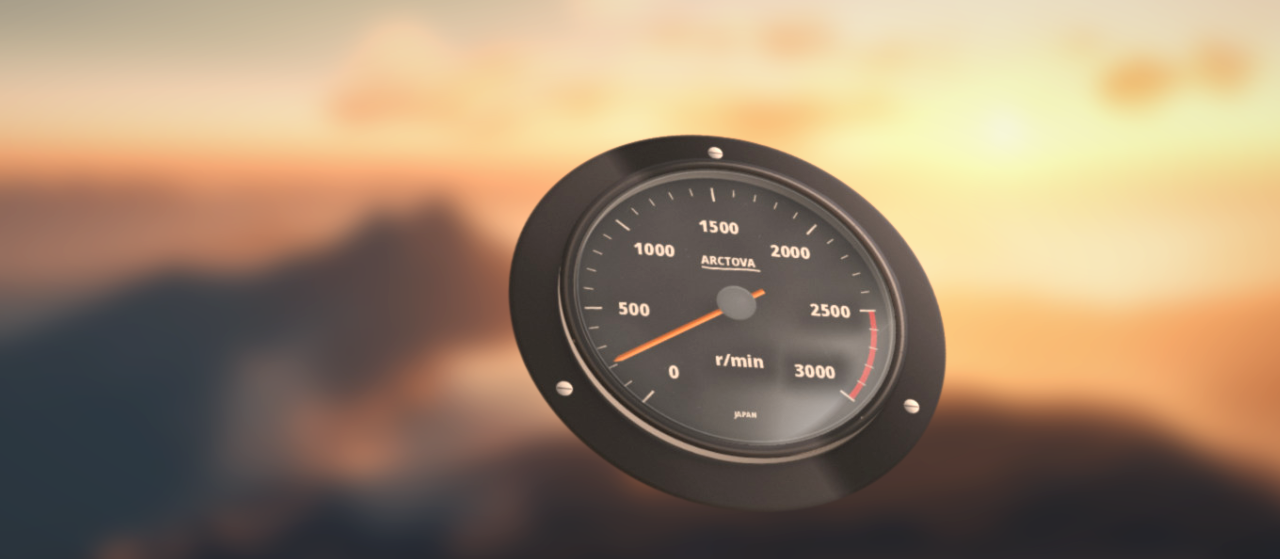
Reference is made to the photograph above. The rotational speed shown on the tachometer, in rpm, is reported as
200 rpm
